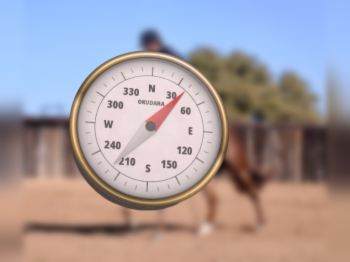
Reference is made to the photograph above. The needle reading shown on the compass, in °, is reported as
40 °
